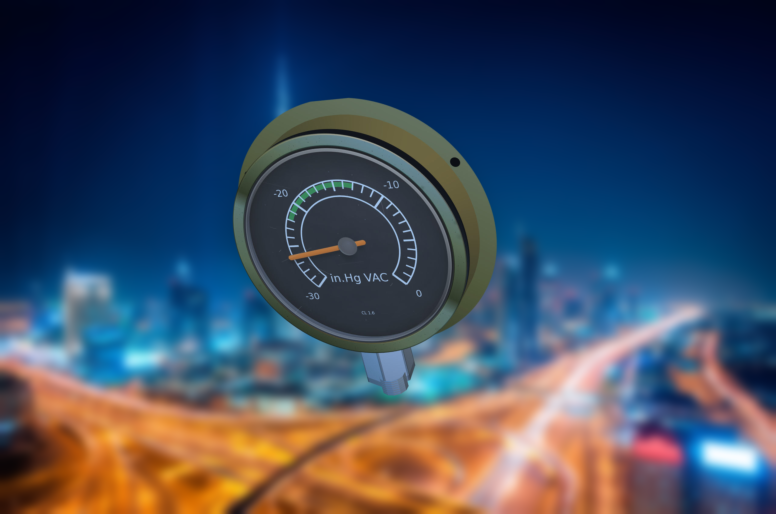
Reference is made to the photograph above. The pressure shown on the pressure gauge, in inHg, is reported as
-26 inHg
